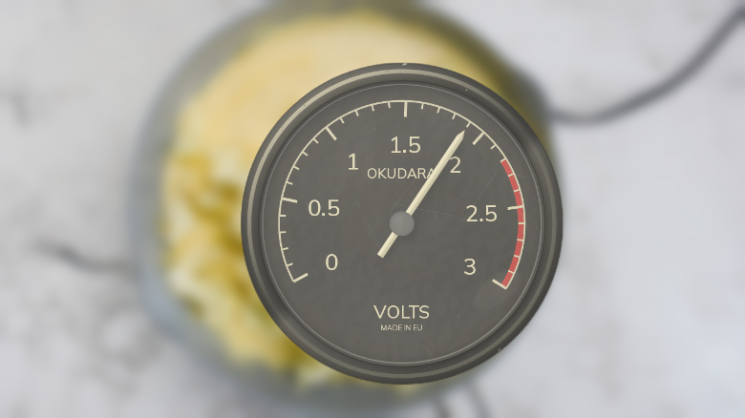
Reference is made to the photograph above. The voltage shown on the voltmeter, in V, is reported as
1.9 V
